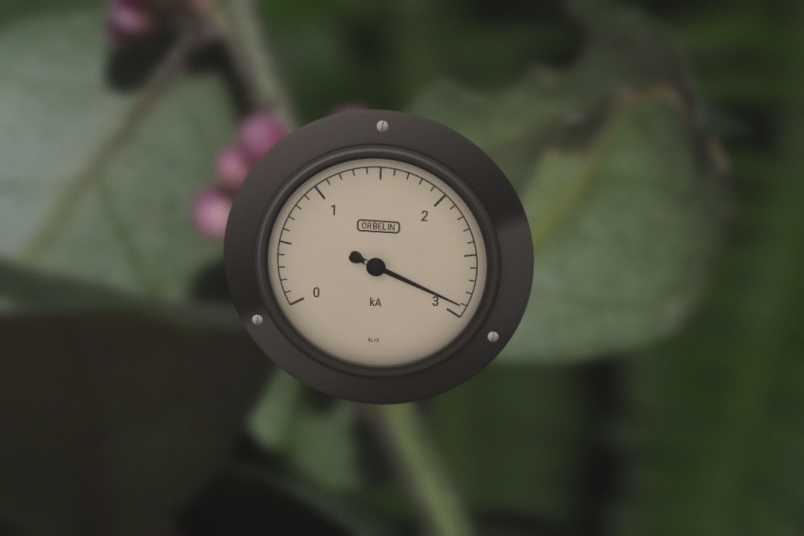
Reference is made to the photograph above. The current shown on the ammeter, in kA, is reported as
2.9 kA
